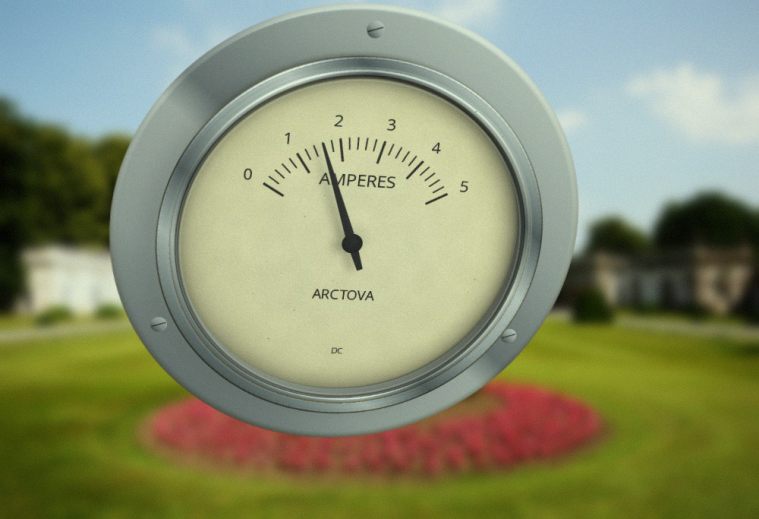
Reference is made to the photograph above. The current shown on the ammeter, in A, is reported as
1.6 A
